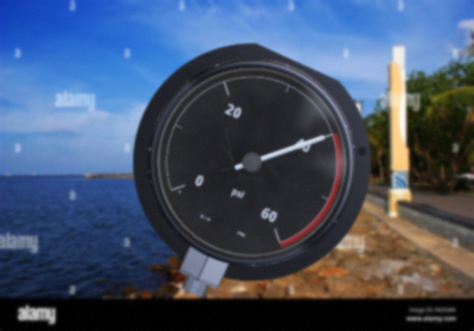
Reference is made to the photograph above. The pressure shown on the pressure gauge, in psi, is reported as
40 psi
